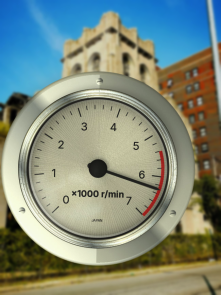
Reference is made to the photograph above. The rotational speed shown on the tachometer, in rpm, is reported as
6300 rpm
